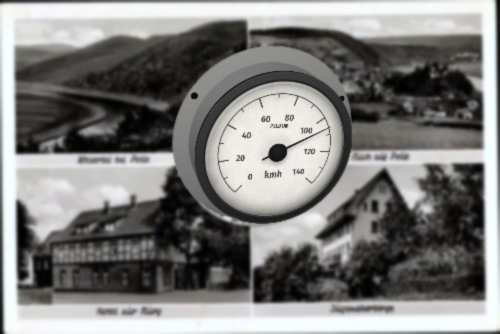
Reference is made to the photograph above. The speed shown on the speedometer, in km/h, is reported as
105 km/h
